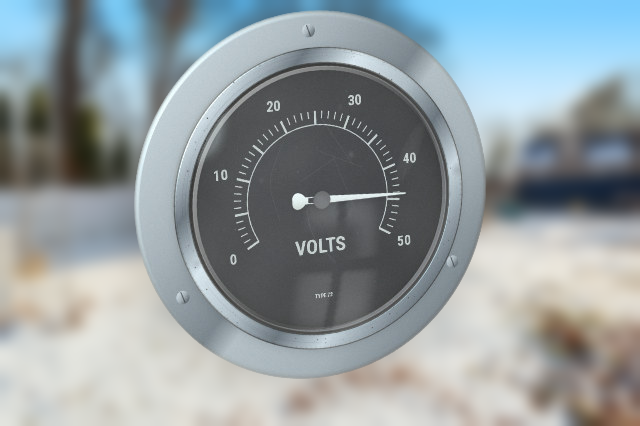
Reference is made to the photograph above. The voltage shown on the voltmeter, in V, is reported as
44 V
